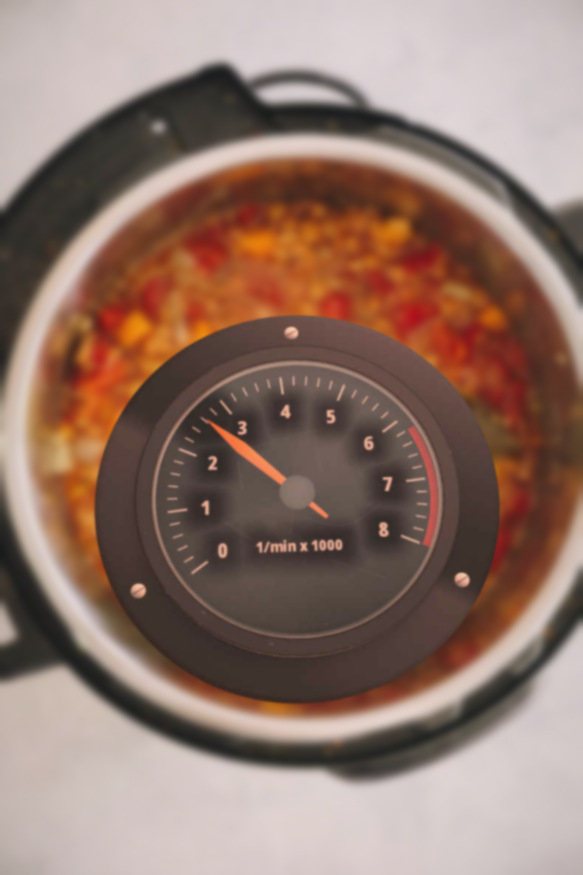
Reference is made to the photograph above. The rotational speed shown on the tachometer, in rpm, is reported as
2600 rpm
